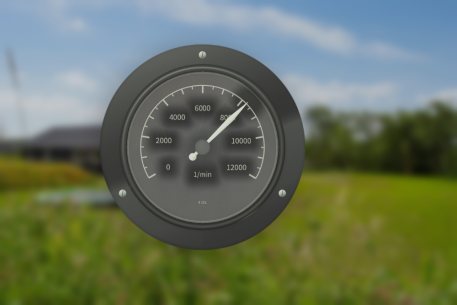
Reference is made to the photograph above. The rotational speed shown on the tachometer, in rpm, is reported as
8250 rpm
